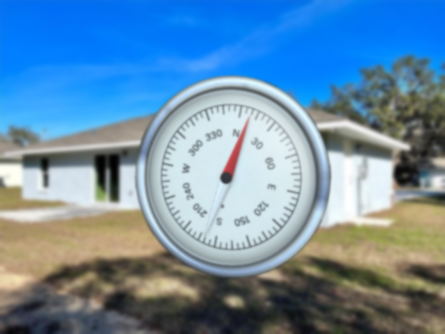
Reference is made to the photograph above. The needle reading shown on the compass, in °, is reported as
10 °
